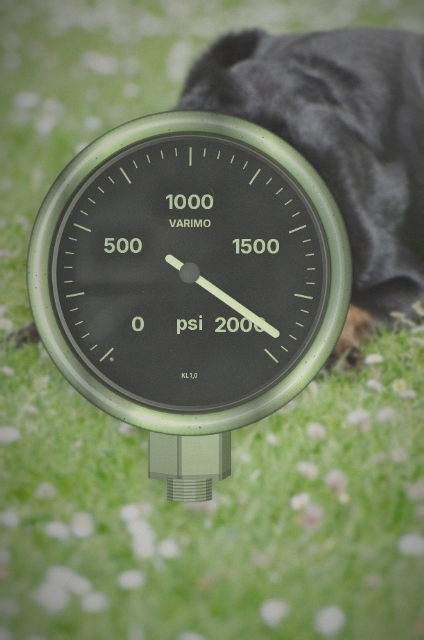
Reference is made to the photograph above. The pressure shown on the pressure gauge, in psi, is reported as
1925 psi
